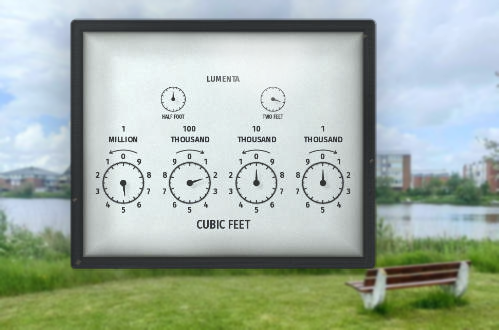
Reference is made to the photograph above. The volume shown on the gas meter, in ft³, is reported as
520000 ft³
